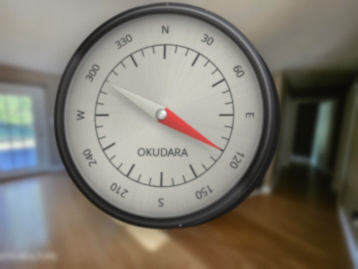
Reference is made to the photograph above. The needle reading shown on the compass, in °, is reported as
120 °
